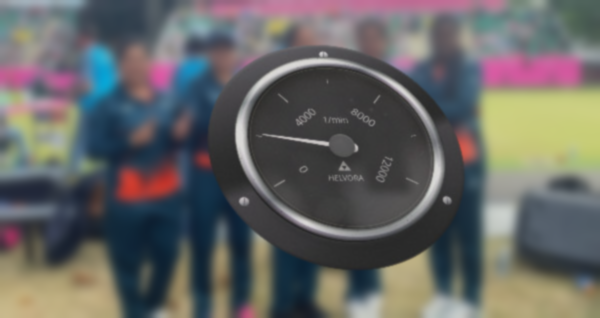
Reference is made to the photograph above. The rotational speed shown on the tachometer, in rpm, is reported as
2000 rpm
